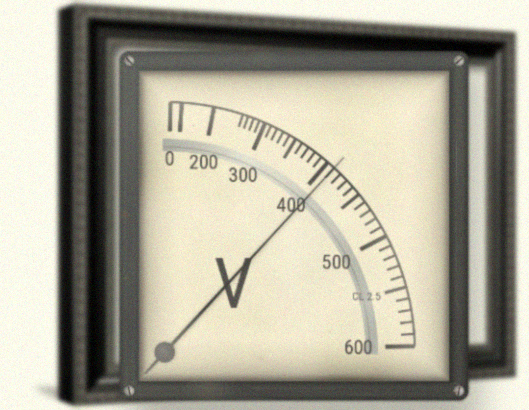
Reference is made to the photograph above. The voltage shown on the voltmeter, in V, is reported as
410 V
